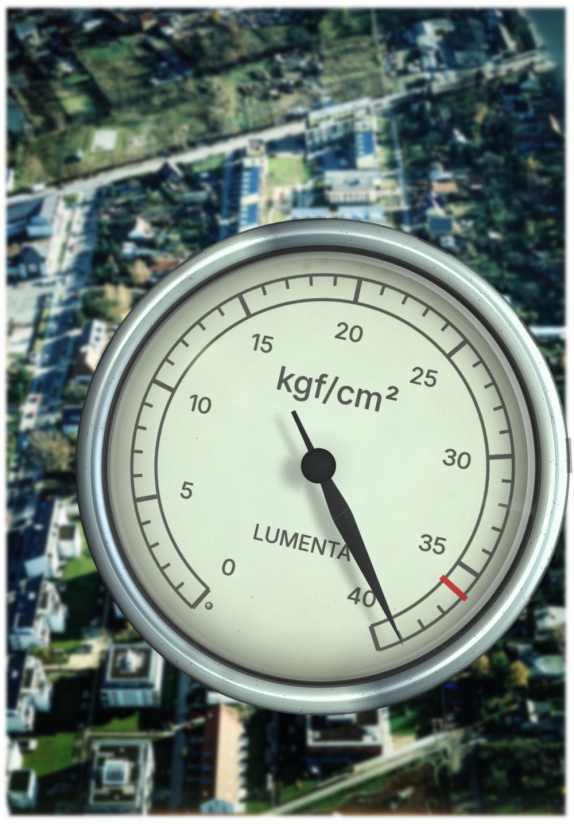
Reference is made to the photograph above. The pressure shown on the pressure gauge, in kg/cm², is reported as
39 kg/cm²
